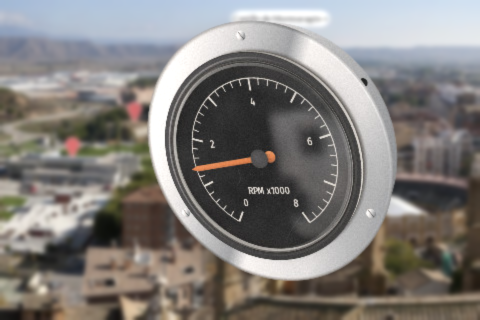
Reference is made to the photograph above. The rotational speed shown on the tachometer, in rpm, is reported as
1400 rpm
